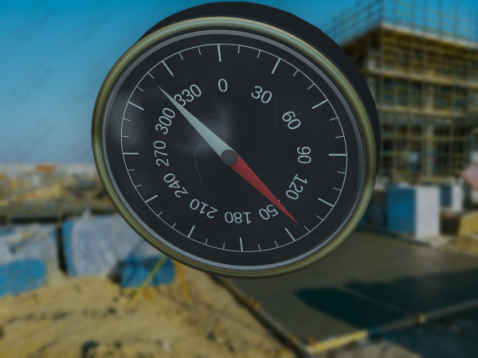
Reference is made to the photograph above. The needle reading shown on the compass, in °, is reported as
140 °
